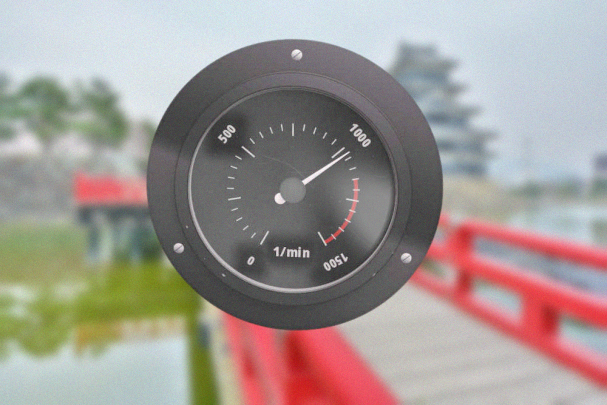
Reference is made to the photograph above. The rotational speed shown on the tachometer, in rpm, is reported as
1025 rpm
